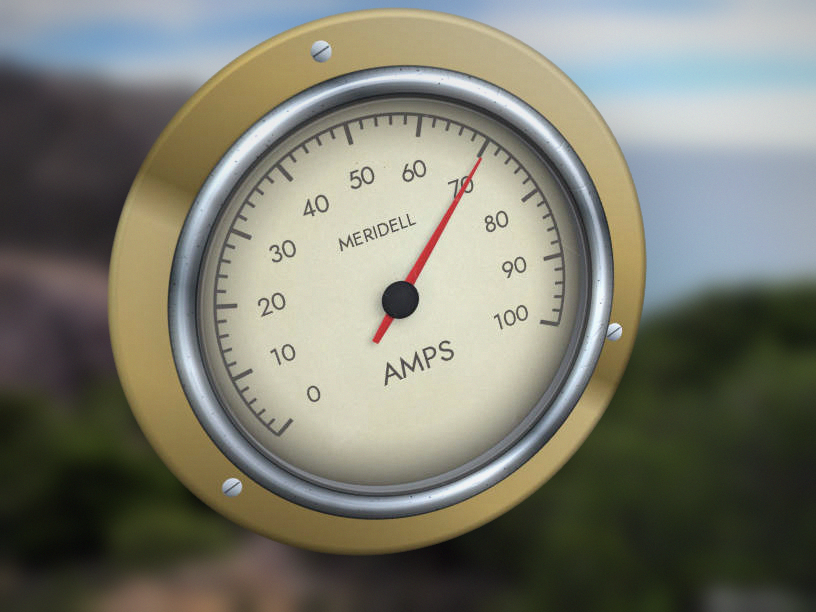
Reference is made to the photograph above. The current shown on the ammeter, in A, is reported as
70 A
